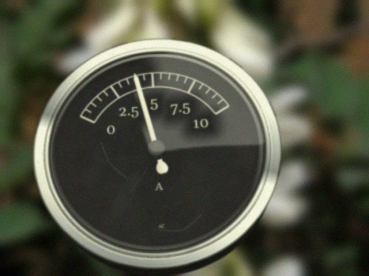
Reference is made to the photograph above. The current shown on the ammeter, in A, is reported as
4 A
